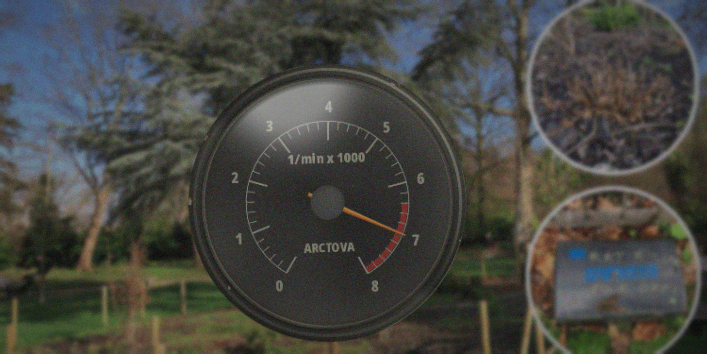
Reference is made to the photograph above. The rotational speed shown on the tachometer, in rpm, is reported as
7000 rpm
